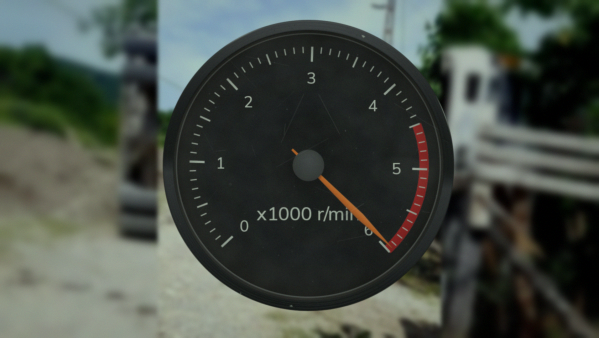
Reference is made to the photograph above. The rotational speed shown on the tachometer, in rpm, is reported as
5950 rpm
